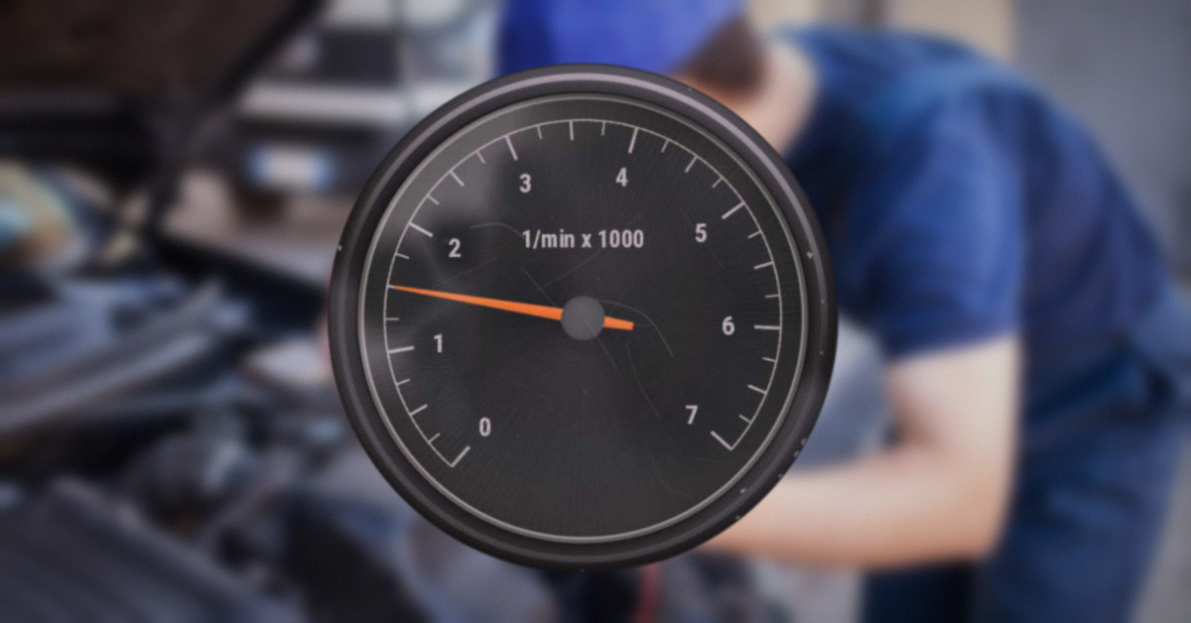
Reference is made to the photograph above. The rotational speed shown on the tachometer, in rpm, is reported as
1500 rpm
